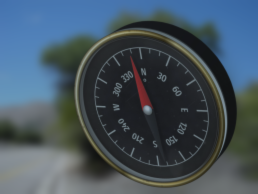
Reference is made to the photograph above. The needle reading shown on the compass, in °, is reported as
350 °
